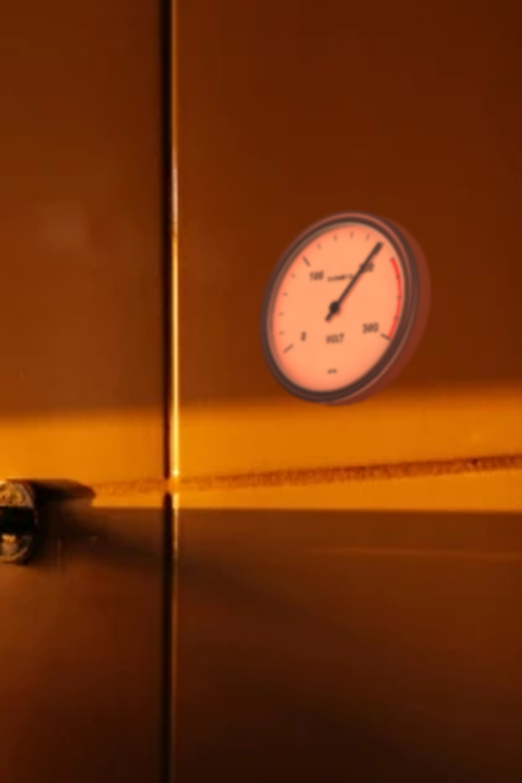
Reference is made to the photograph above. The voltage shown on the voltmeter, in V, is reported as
200 V
